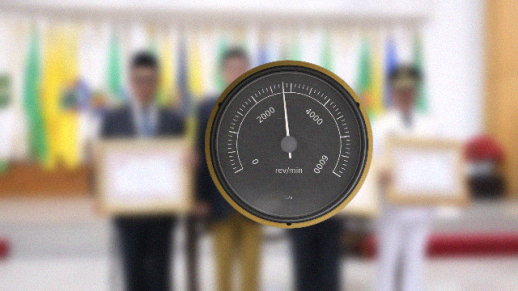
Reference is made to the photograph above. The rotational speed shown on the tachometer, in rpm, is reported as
2800 rpm
